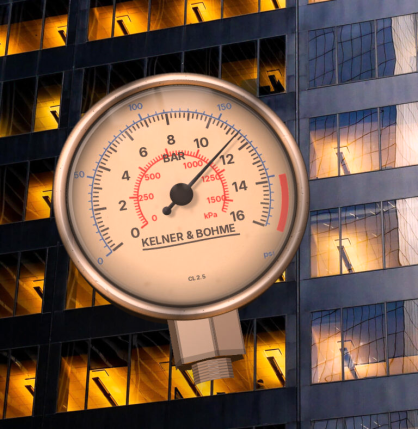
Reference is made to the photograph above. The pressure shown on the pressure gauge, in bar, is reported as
11.4 bar
